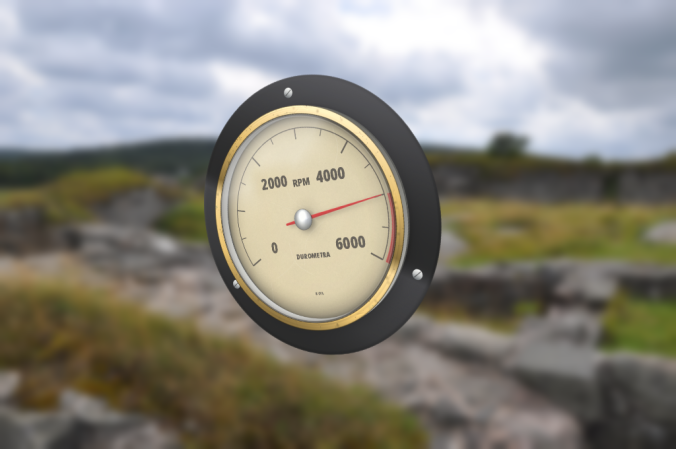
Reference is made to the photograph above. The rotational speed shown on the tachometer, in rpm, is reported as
5000 rpm
